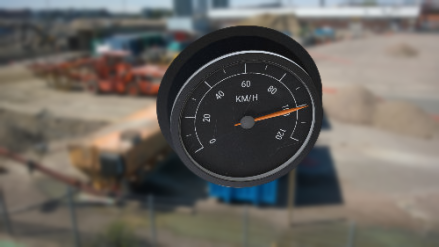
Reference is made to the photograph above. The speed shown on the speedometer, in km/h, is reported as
100 km/h
